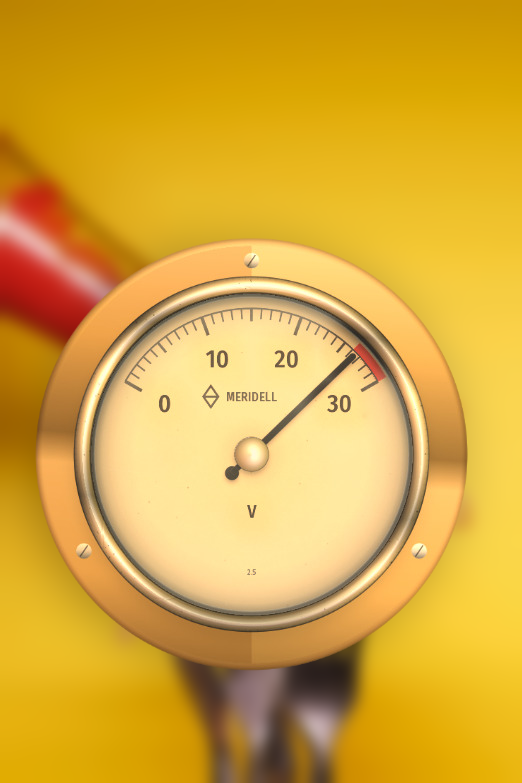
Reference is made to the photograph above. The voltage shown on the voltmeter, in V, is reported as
26.5 V
